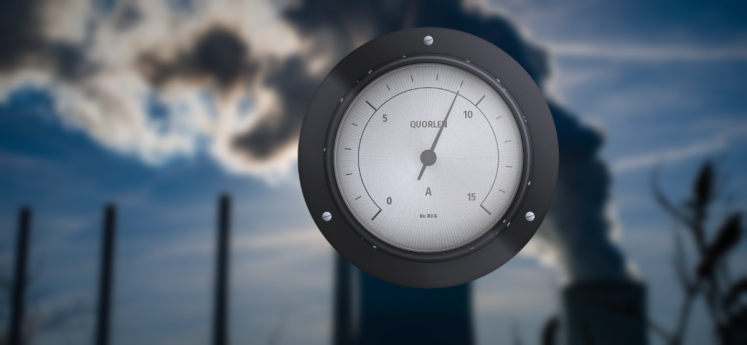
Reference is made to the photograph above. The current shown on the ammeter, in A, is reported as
9 A
